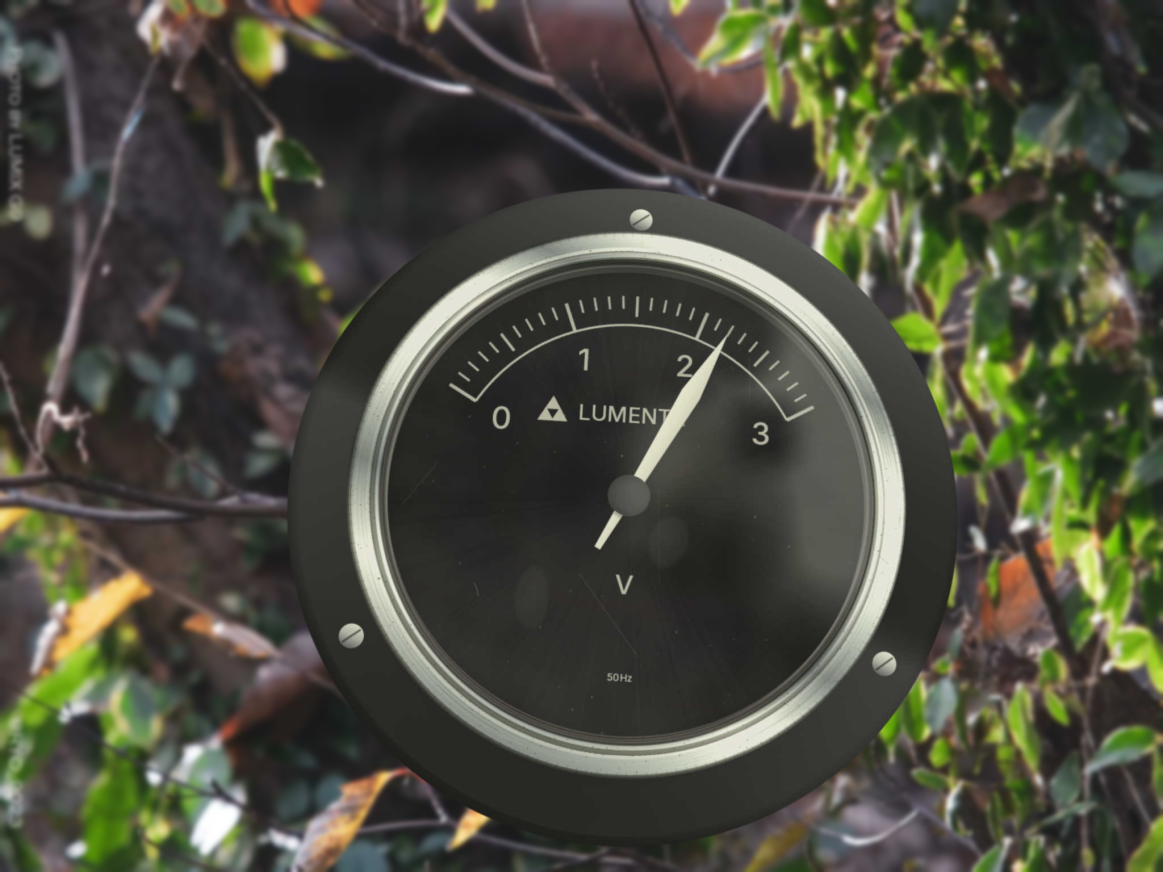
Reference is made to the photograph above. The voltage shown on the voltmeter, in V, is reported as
2.2 V
